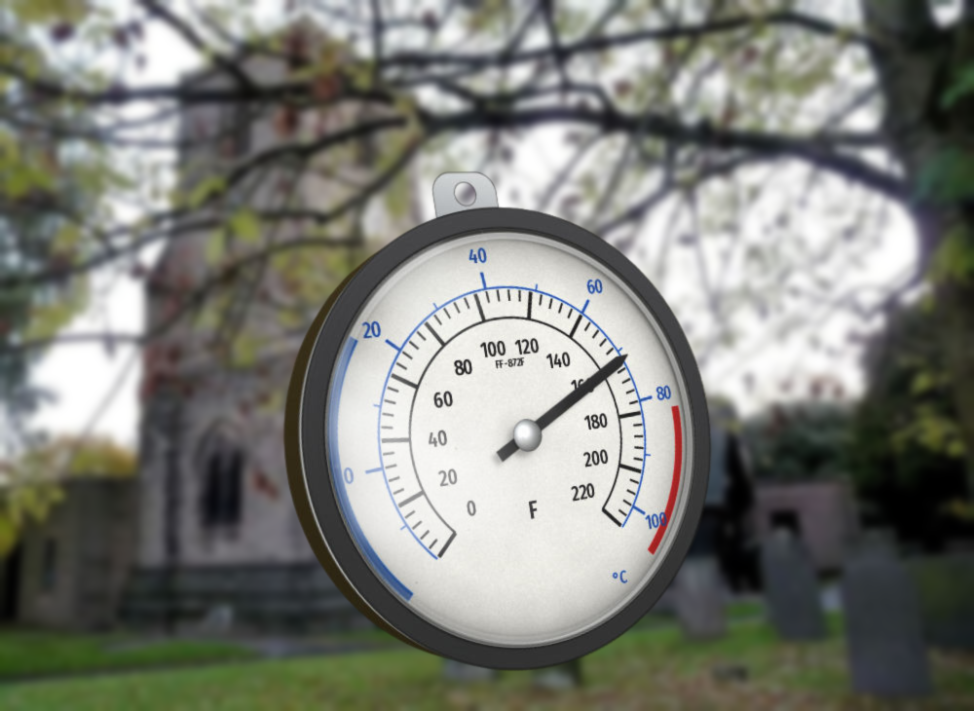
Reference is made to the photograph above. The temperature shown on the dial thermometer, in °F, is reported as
160 °F
